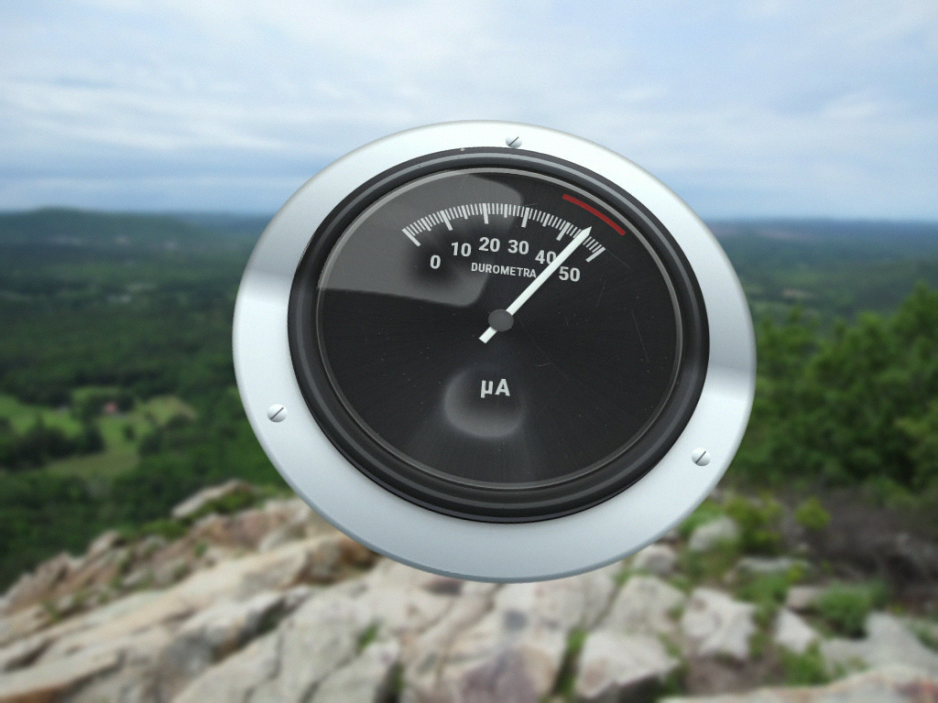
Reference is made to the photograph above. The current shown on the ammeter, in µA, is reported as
45 µA
